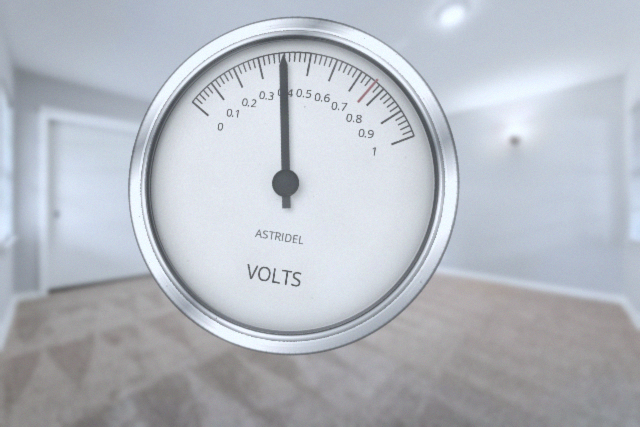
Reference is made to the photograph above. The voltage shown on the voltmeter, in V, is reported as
0.4 V
